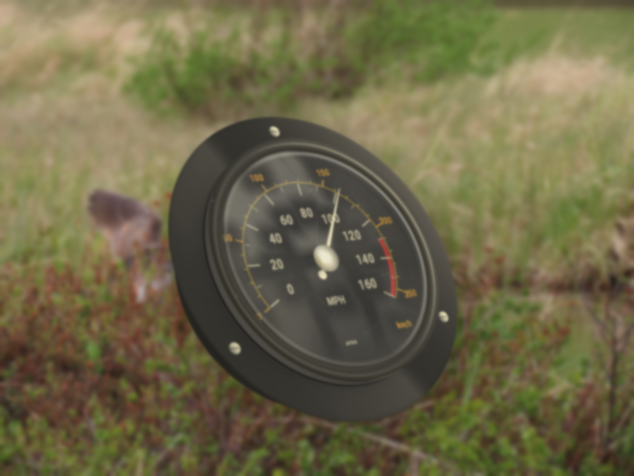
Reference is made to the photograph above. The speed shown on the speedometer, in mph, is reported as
100 mph
